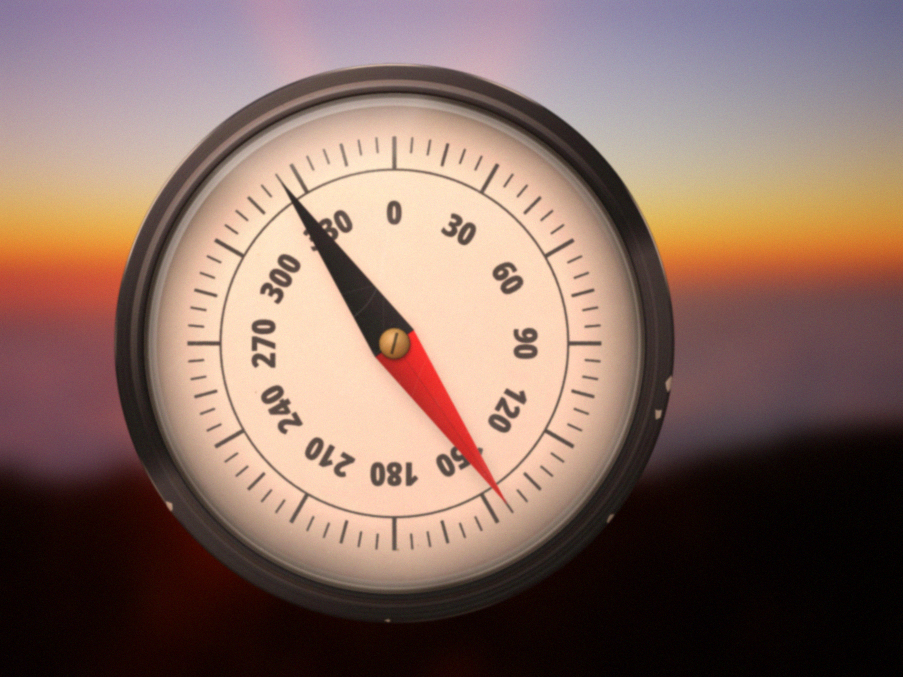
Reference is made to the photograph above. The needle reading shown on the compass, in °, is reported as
145 °
